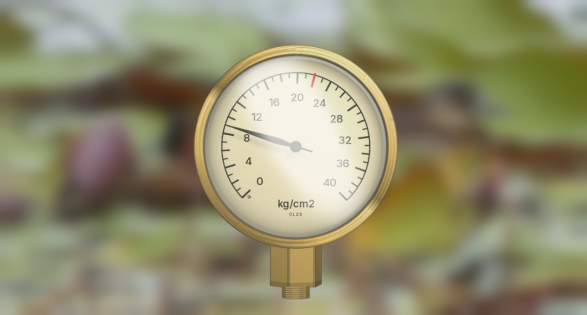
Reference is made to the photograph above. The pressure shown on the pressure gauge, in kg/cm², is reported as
9 kg/cm²
